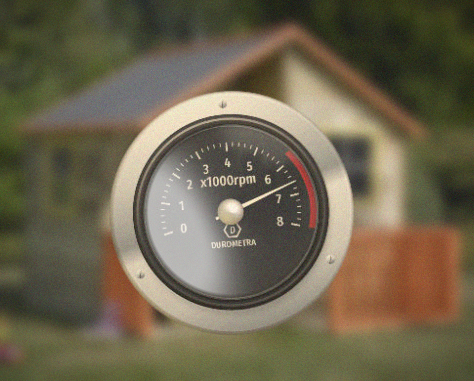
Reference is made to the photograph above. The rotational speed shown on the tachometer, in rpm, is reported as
6600 rpm
